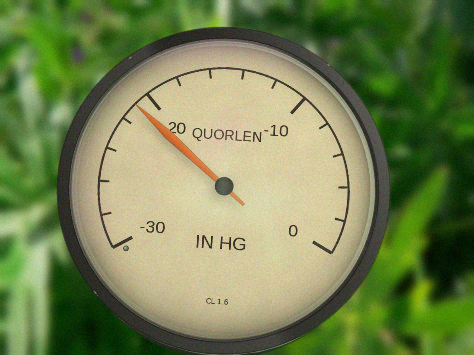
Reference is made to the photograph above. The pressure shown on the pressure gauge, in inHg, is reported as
-21 inHg
